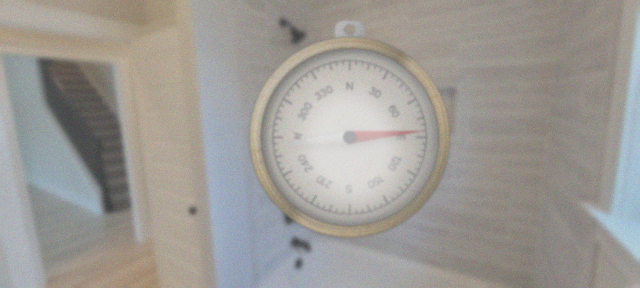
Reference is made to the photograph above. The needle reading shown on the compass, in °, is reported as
85 °
